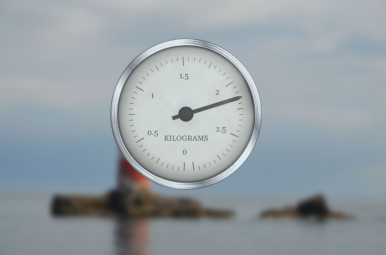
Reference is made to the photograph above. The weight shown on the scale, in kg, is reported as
2.15 kg
